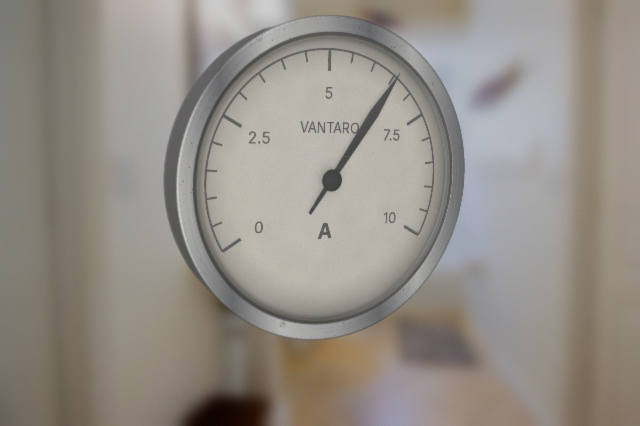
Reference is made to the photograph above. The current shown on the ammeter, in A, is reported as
6.5 A
